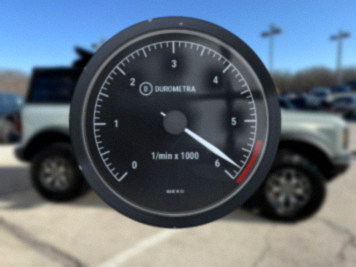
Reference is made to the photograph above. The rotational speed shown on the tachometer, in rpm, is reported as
5800 rpm
